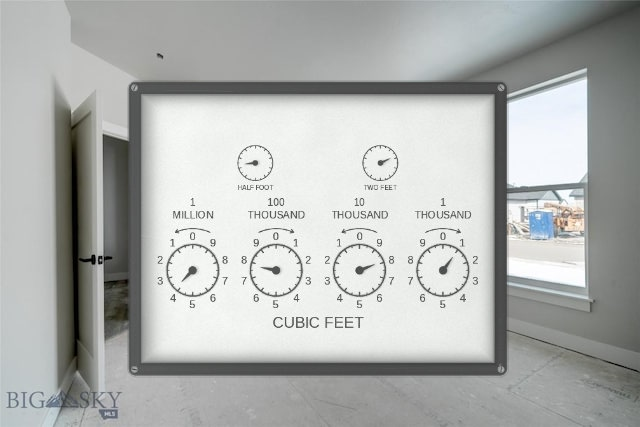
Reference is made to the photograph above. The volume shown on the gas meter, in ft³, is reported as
378100 ft³
